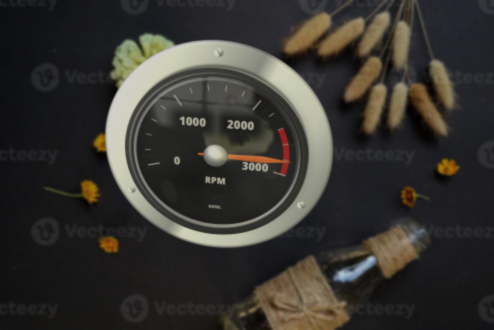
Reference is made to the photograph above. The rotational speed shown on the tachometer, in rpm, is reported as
2800 rpm
